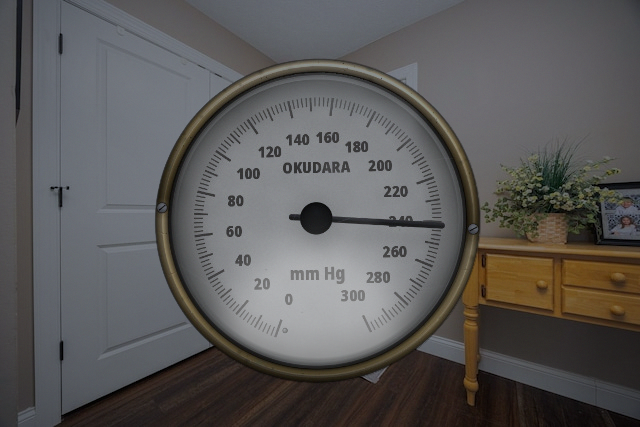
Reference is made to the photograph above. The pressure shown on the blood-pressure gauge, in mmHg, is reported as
242 mmHg
